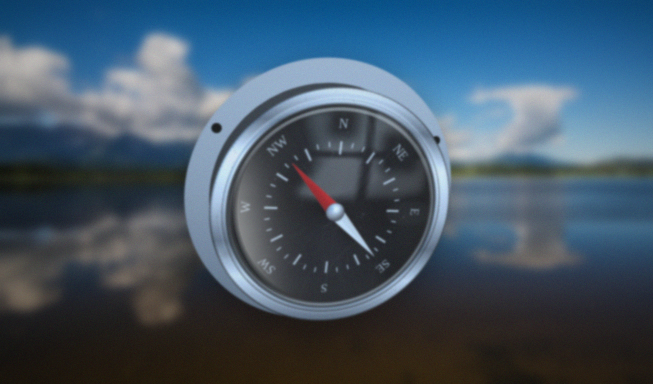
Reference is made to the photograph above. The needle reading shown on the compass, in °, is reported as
315 °
